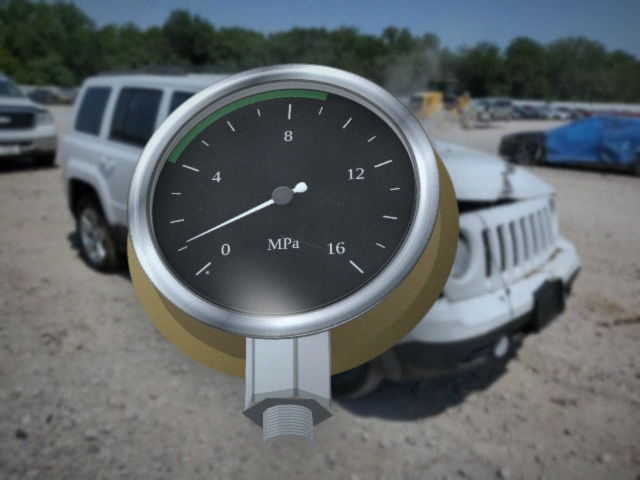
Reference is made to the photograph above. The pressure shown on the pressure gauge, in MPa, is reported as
1 MPa
